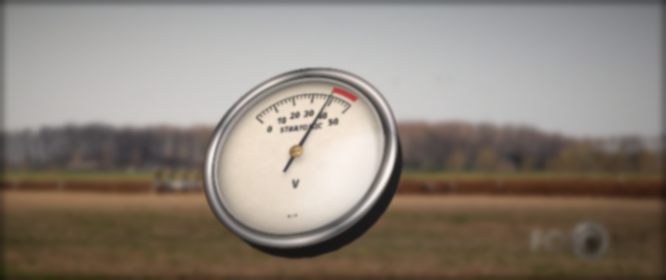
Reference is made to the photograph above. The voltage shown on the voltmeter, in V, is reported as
40 V
